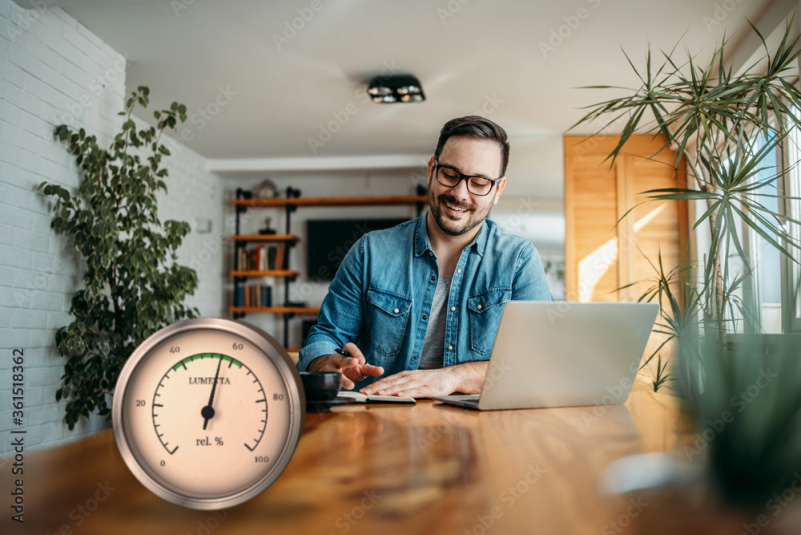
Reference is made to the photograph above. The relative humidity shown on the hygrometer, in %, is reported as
56 %
